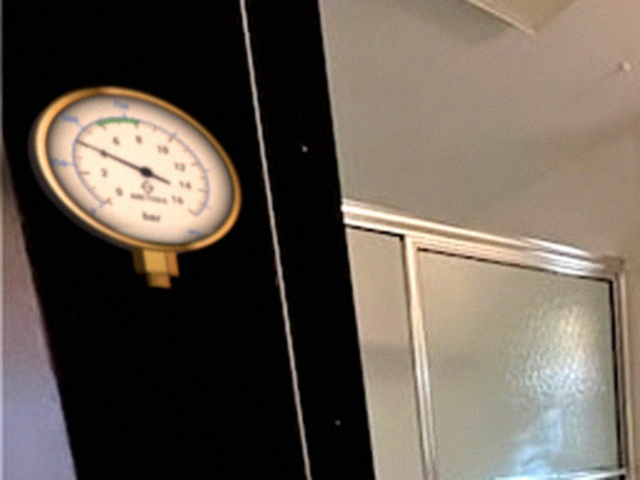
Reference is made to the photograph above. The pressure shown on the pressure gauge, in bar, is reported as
4 bar
